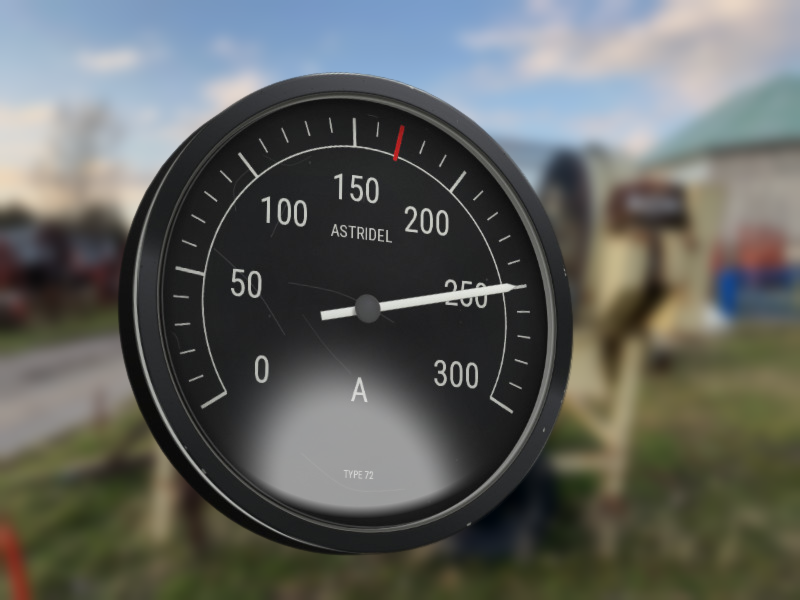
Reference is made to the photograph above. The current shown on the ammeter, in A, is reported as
250 A
